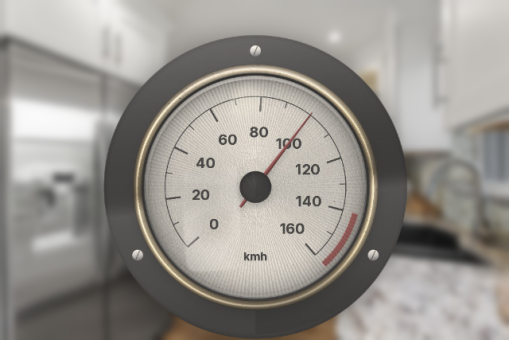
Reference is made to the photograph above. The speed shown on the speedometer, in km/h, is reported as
100 km/h
